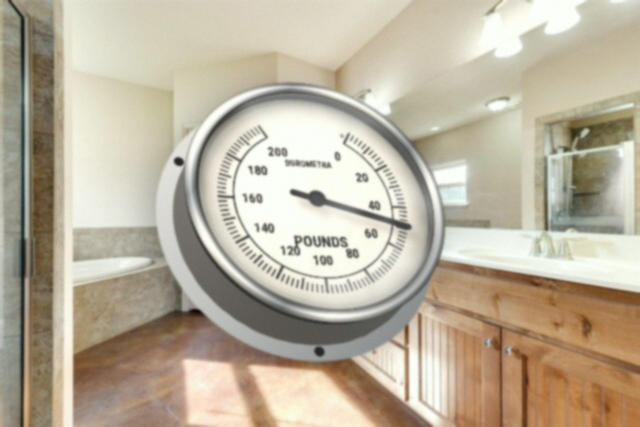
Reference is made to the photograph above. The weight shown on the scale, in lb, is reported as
50 lb
